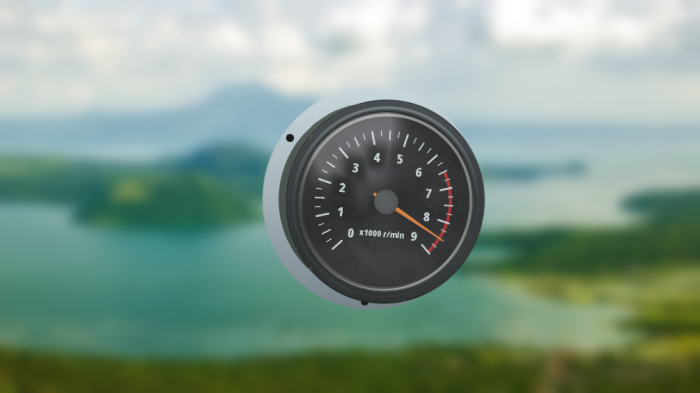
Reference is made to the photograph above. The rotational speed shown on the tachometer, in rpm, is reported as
8500 rpm
